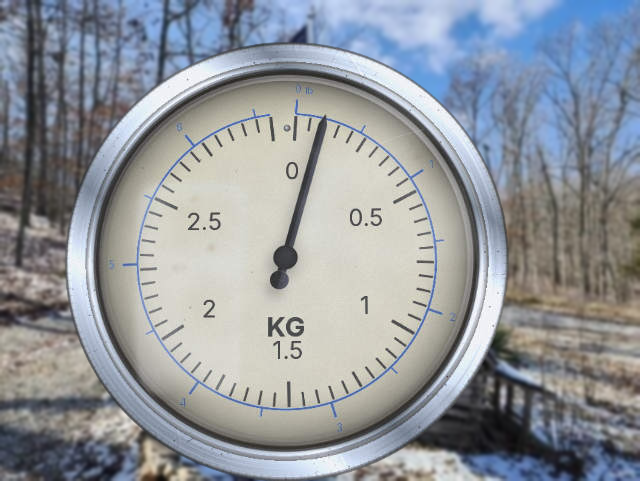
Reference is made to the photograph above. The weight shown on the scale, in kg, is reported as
0.1 kg
